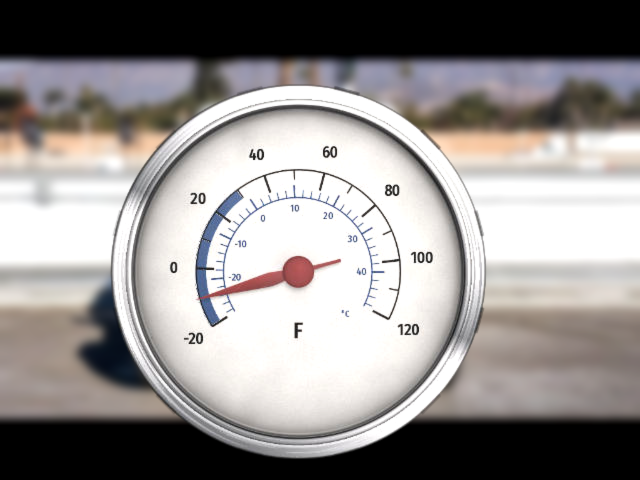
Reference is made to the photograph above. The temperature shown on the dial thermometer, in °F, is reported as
-10 °F
